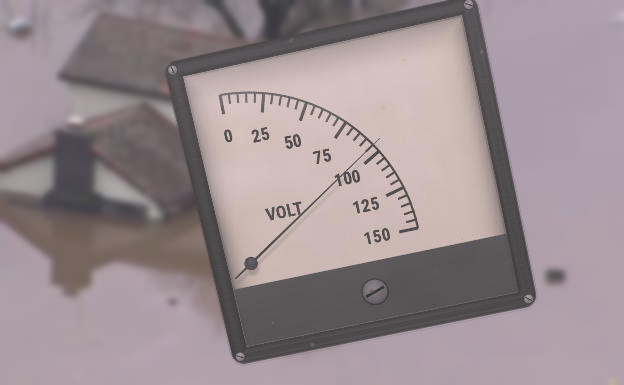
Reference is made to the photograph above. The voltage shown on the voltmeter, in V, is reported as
95 V
